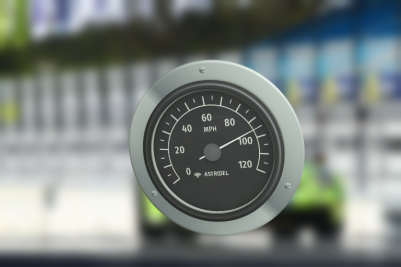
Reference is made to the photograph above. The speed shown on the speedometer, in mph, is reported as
95 mph
